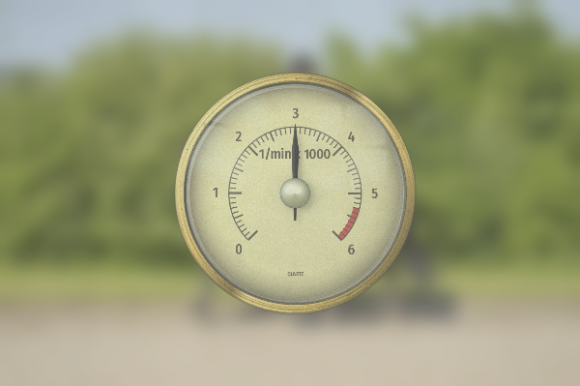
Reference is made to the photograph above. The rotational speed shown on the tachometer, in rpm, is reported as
3000 rpm
